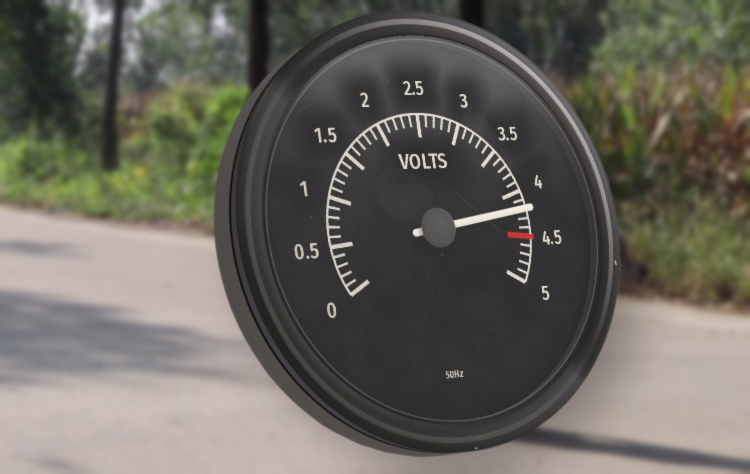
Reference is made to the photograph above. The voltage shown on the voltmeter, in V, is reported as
4.2 V
